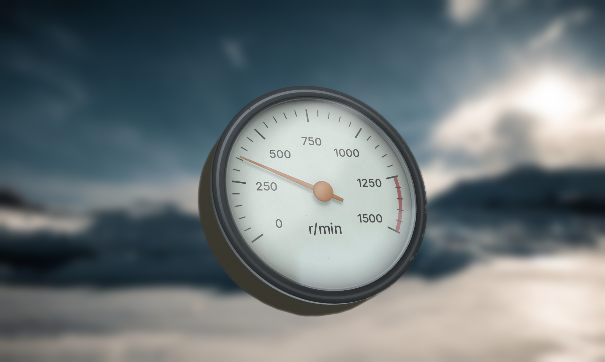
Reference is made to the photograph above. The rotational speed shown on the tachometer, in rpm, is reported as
350 rpm
